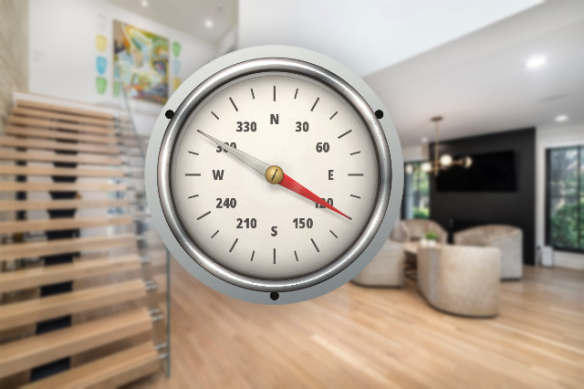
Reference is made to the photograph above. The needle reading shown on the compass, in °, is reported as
120 °
